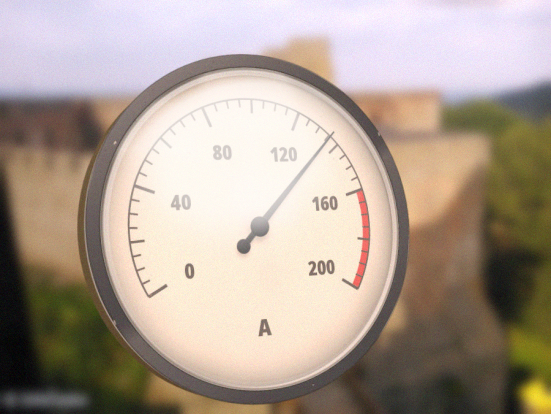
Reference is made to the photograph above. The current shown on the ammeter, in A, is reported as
135 A
